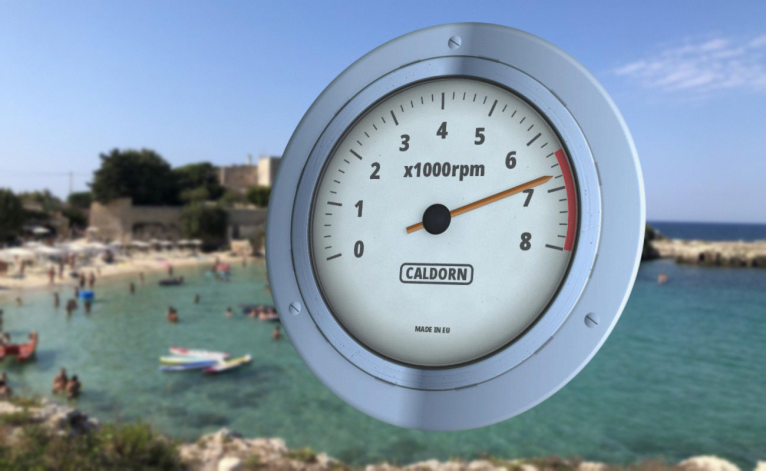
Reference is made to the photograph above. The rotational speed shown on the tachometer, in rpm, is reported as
6800 rpm
